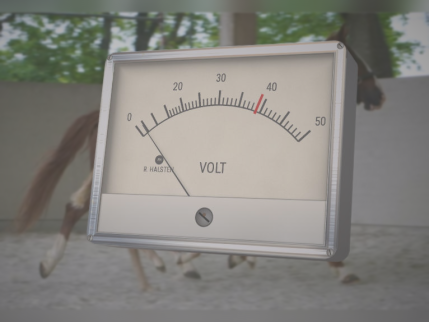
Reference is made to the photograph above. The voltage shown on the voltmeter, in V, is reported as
5 V
